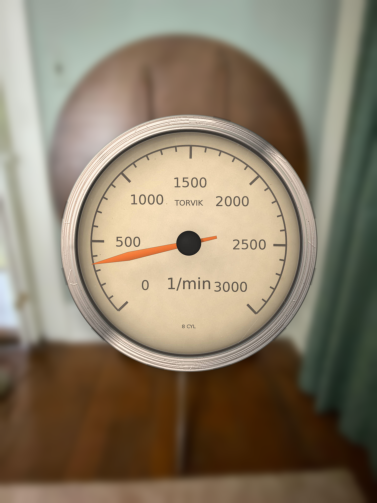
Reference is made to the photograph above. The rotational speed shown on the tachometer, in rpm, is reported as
350 rpm
